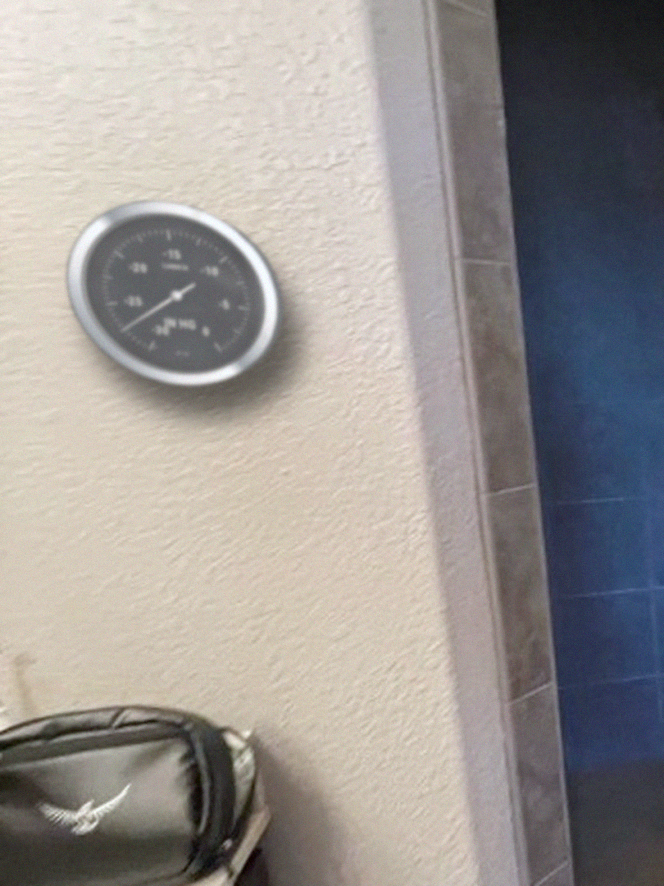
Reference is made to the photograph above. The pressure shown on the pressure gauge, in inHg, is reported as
-27.5 inHg
